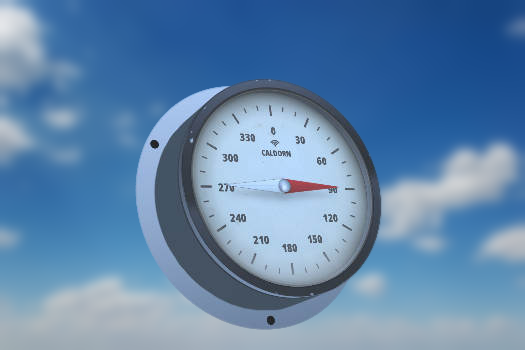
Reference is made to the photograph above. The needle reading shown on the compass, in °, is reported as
90 °
